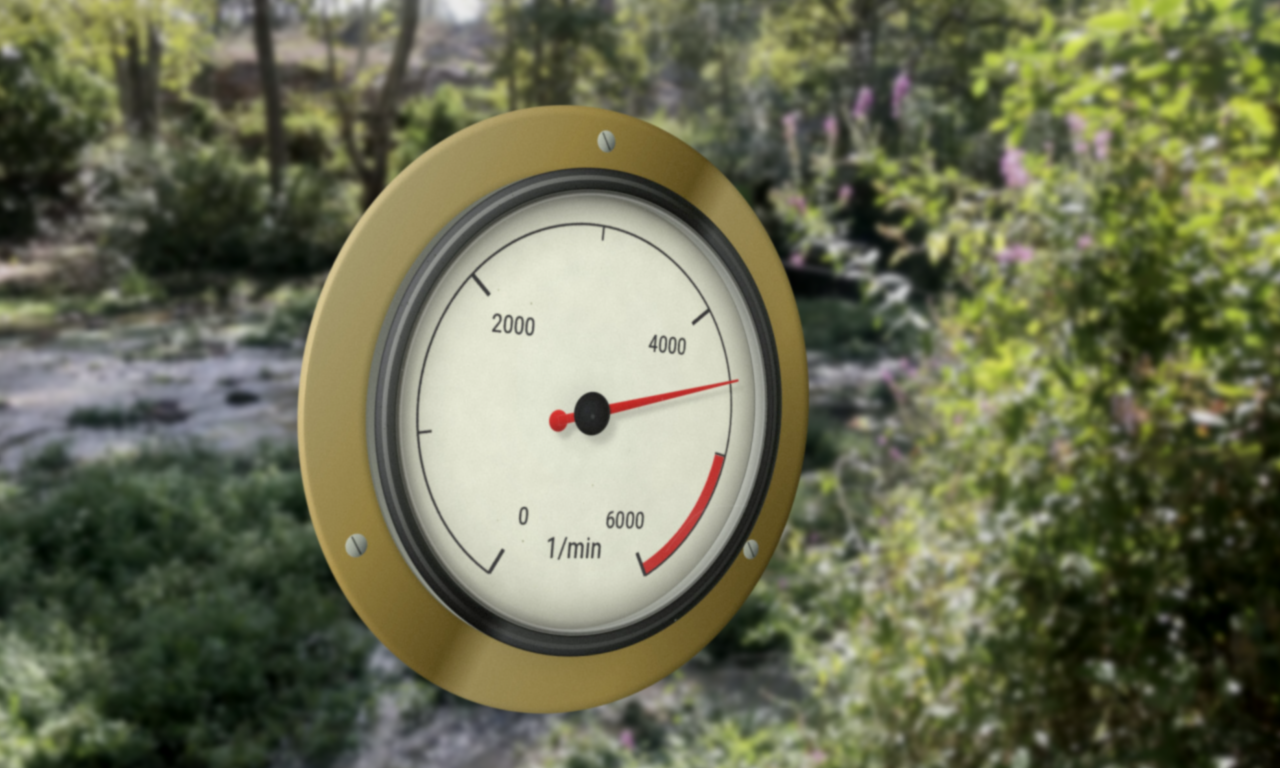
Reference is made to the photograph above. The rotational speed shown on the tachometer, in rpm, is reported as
4500 rpm
